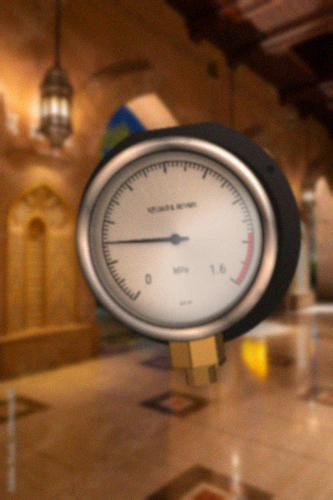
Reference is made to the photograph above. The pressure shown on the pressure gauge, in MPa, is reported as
0.3 MPa
